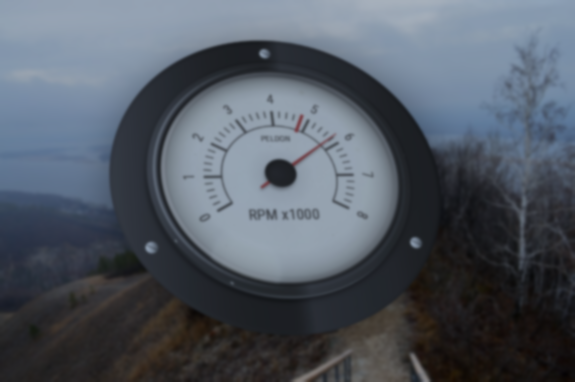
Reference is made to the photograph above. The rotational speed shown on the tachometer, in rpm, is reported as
5800 rpm
